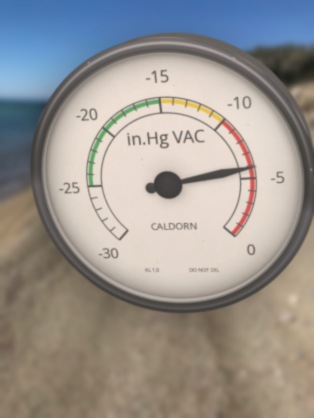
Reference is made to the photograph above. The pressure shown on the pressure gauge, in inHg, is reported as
-6 inHg
